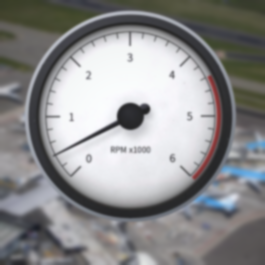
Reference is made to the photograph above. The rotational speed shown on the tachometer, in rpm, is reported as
400 rpm
